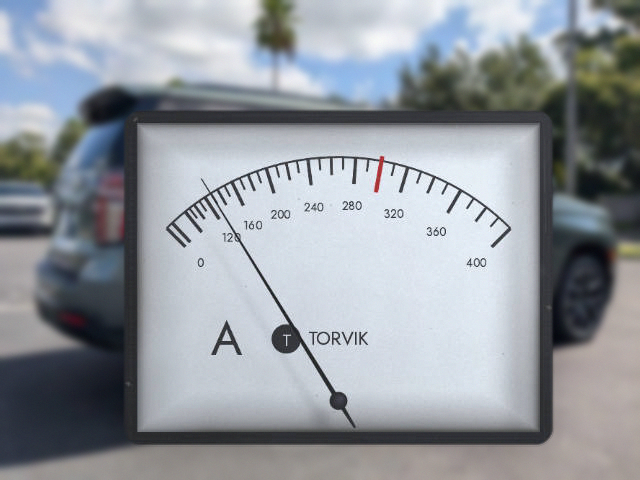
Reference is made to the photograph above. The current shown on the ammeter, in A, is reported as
130 A
